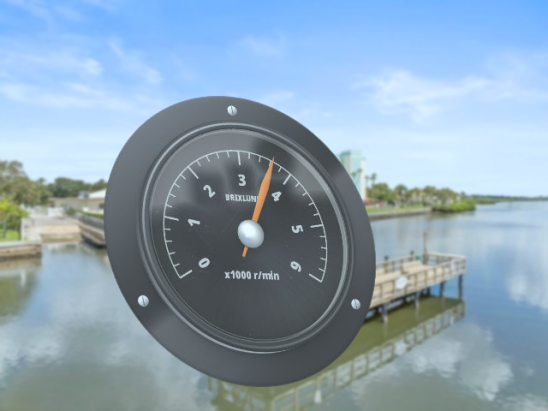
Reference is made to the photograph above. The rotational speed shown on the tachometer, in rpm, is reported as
3600 rpm
